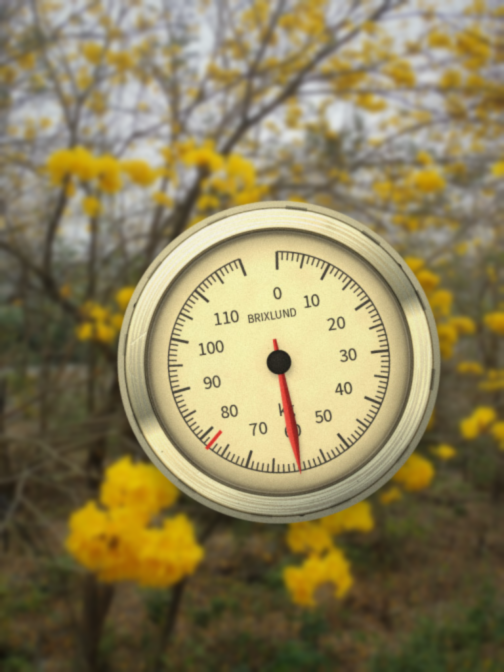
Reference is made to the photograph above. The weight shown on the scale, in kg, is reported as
60 kg
